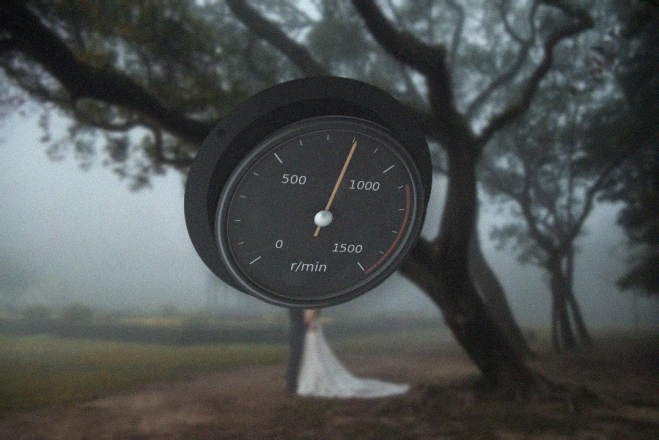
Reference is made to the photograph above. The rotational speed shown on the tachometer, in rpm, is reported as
800 rpm
